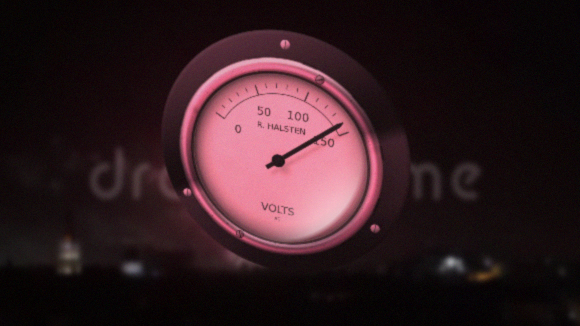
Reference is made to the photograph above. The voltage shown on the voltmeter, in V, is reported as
140 V
